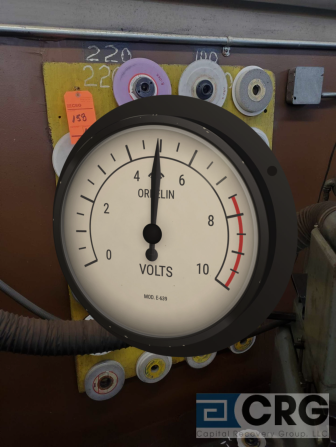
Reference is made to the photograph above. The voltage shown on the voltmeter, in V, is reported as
5 V
